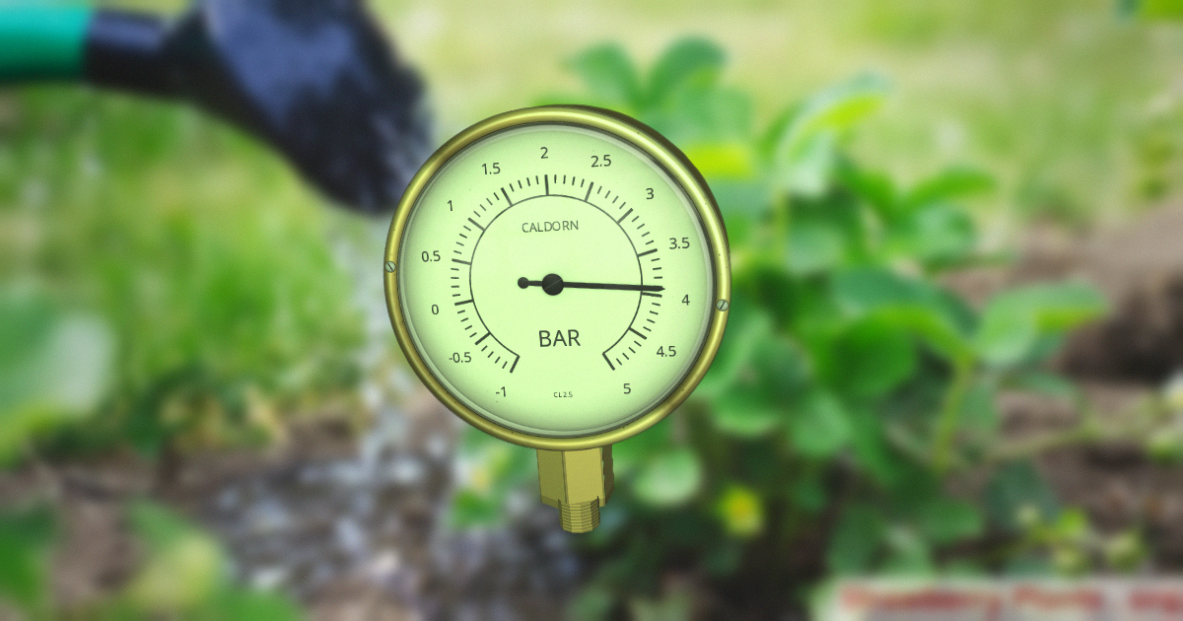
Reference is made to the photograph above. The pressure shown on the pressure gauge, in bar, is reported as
3.9 bar
